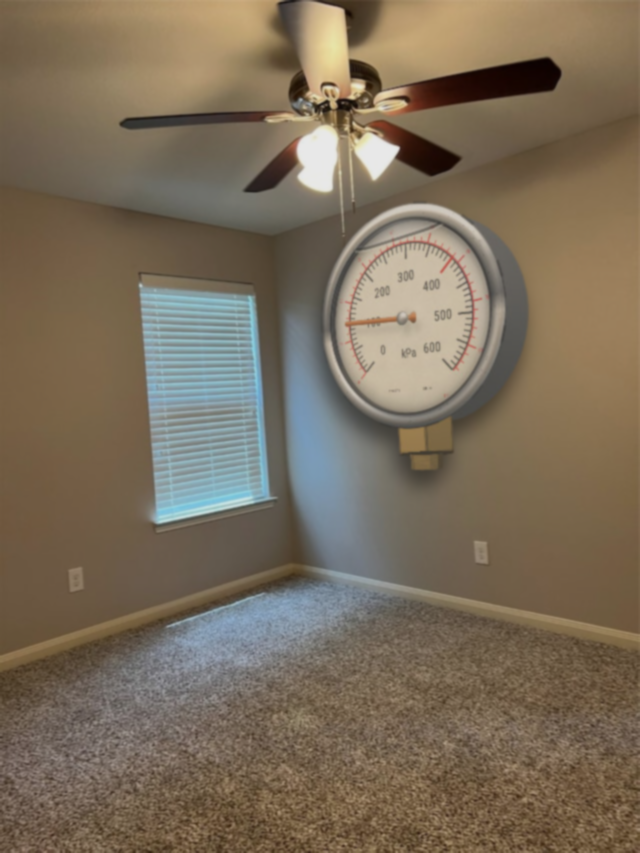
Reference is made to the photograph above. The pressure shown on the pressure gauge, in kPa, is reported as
100 kPa
